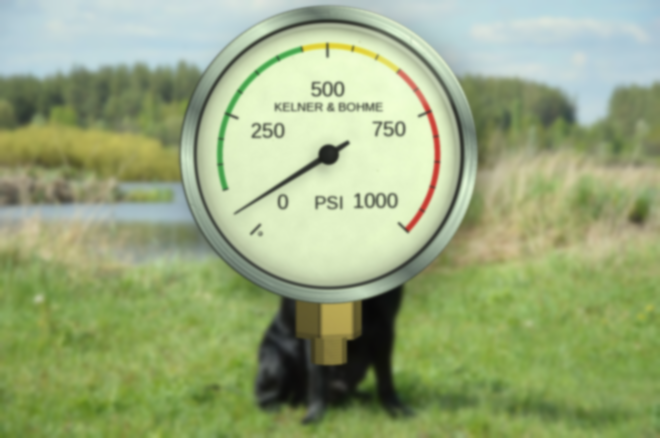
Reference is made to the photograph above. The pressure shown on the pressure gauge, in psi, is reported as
50 psi
